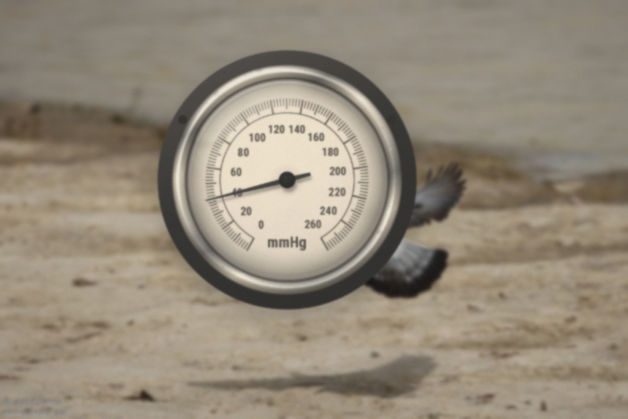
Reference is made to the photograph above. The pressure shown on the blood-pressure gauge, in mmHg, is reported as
40 mmHg
